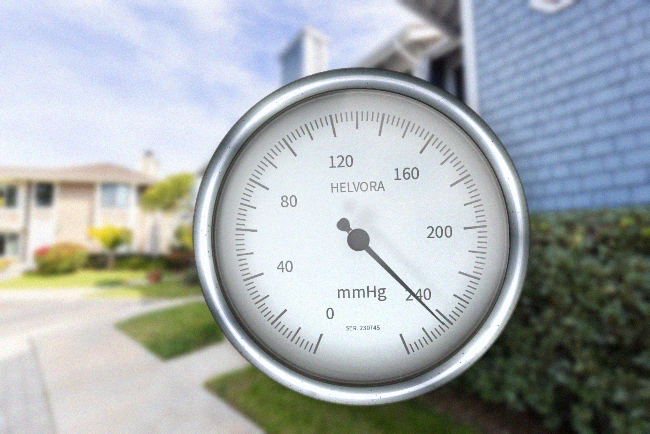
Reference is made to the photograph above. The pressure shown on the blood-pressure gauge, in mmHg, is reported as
242 mmHg
